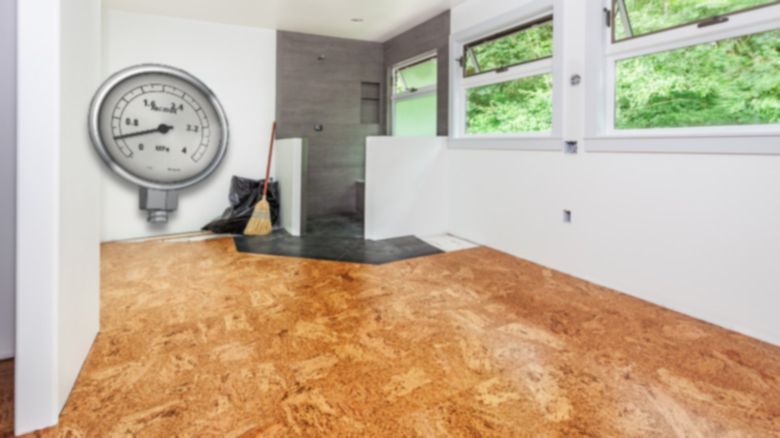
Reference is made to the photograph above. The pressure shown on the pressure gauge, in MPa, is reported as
0.4 MPa
